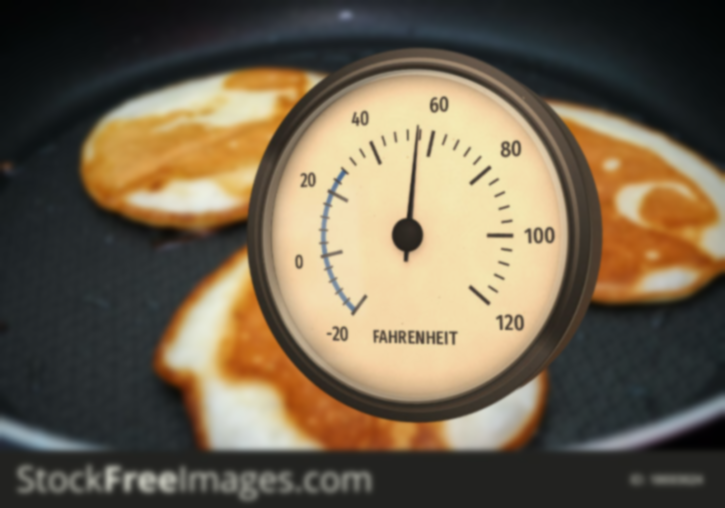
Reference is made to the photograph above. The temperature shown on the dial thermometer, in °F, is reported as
56 °F
